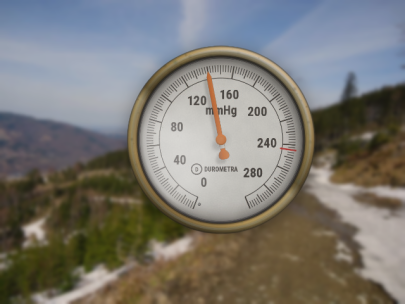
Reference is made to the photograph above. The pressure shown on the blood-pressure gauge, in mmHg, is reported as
140 mmHg
